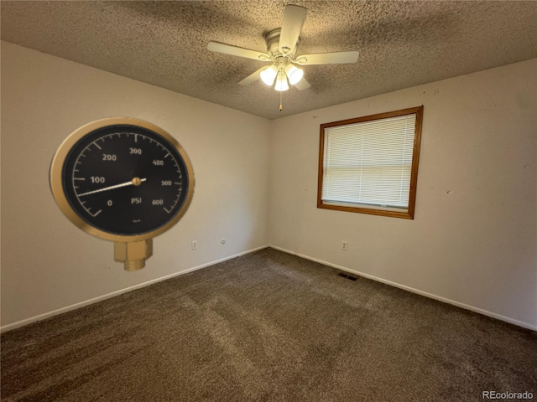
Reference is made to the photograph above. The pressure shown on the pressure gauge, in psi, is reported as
60 psi
